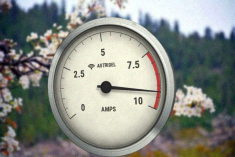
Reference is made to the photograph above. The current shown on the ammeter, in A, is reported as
9.25 A
